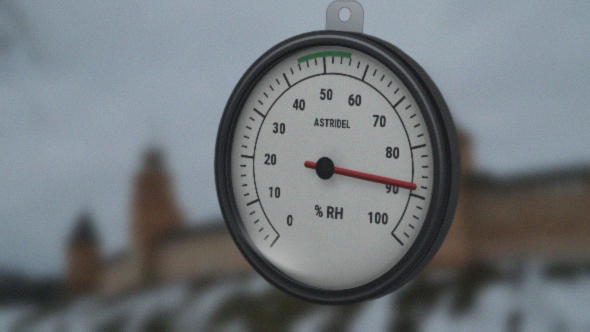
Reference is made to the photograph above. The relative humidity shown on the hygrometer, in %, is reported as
88 %
